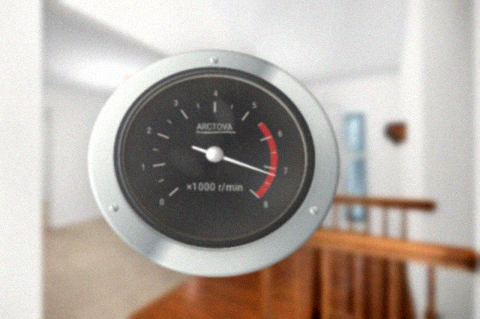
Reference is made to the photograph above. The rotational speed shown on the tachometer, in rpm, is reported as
7250 rpm
